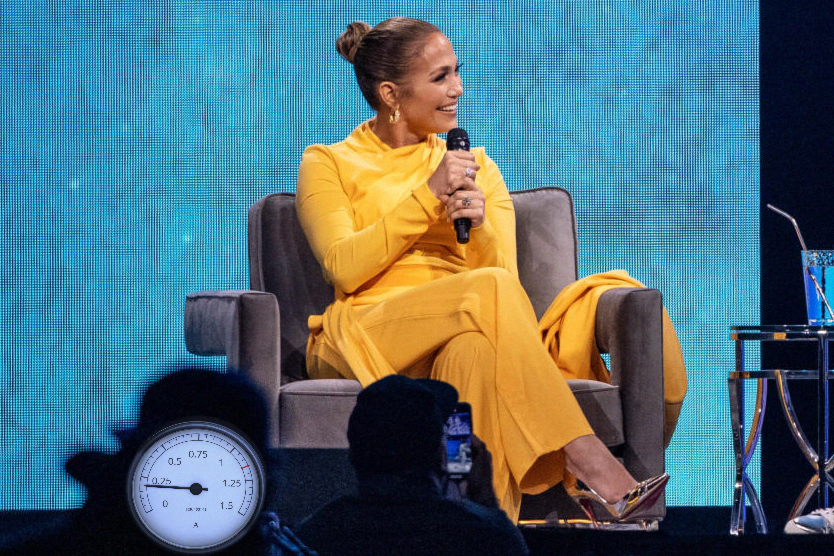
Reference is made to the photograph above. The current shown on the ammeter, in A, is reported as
0.2 A
